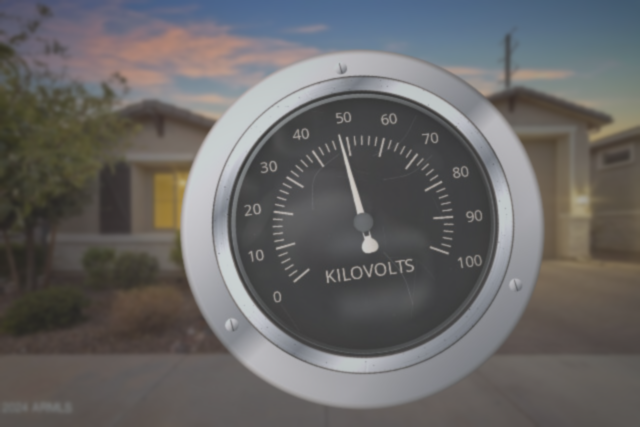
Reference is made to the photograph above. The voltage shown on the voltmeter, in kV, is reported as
48 kV
